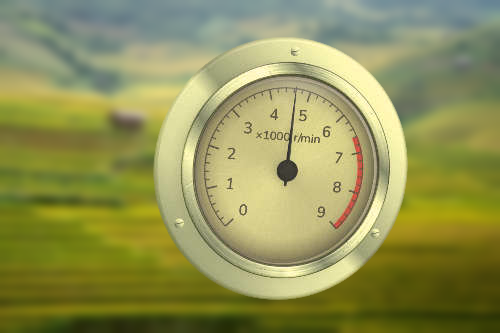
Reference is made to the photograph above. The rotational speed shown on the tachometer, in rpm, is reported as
4600 rpm
